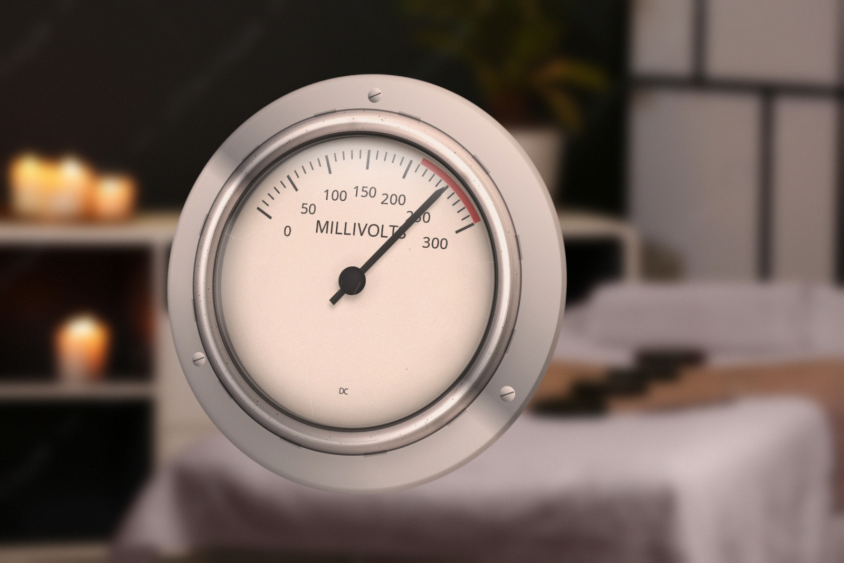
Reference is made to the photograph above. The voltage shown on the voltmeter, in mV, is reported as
250 mV
